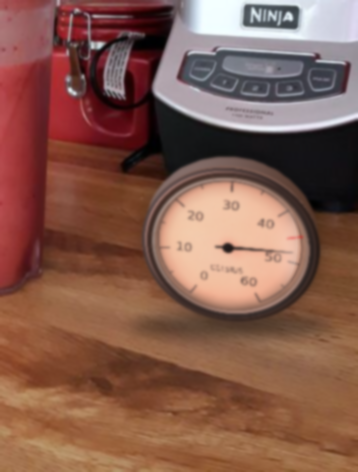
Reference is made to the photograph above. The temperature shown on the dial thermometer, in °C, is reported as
47.5 °C
